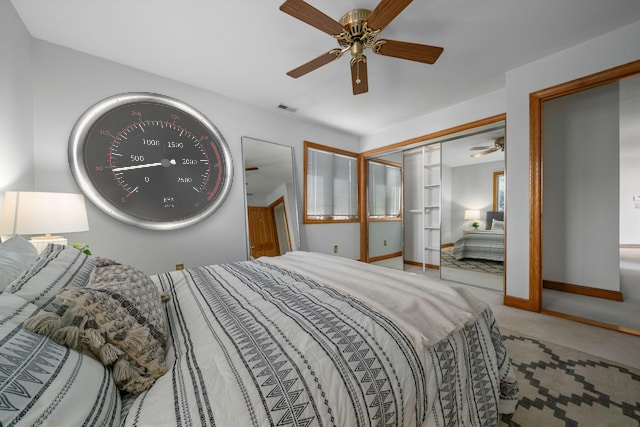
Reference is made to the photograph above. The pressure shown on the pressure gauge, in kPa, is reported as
300 kPa
